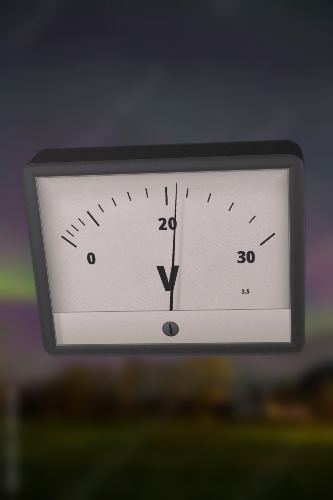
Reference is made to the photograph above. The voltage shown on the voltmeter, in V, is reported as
21 V
